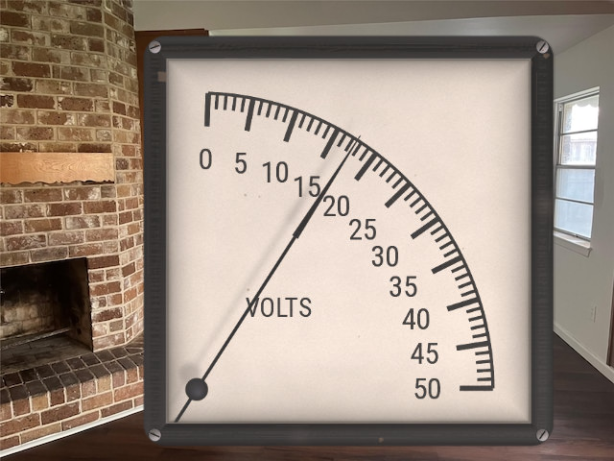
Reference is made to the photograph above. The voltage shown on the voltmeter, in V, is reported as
17.5 V
